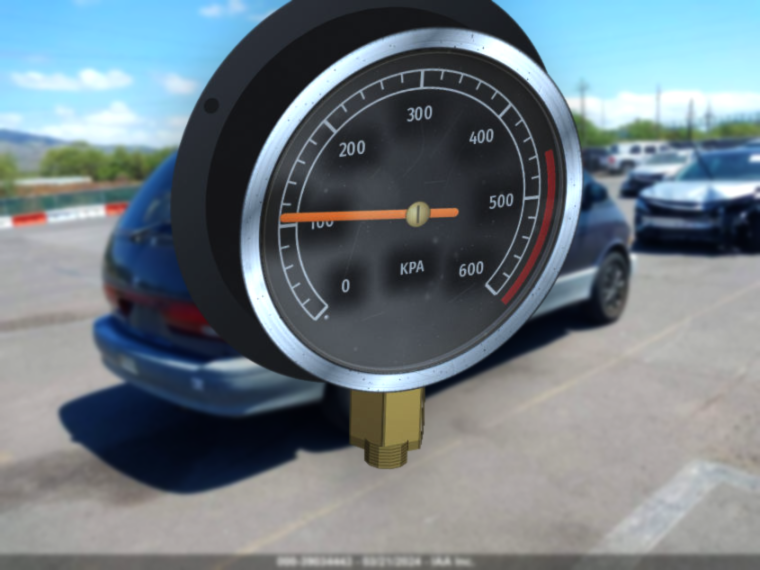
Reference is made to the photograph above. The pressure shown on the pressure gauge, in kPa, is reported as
110 kPa
